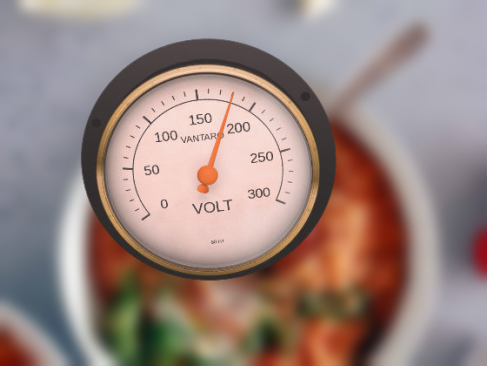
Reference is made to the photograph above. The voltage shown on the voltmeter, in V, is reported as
180 V
